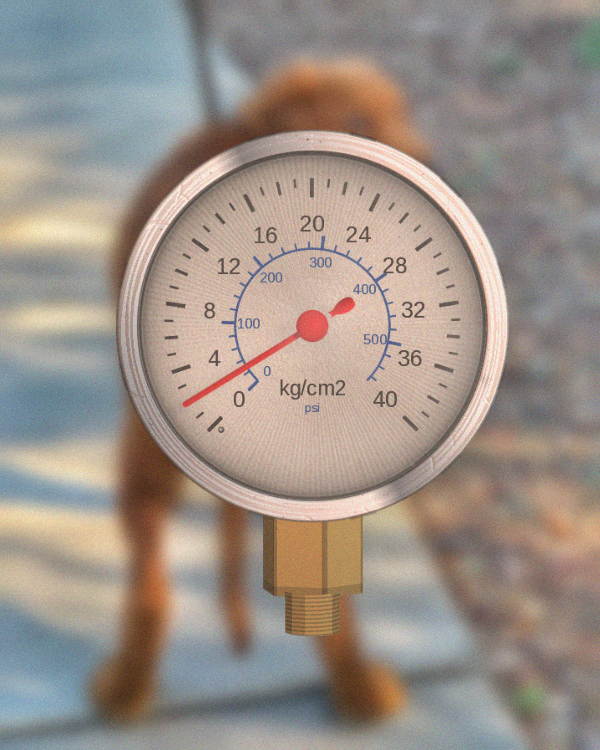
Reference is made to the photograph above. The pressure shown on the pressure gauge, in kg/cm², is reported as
2 kg/cm²
